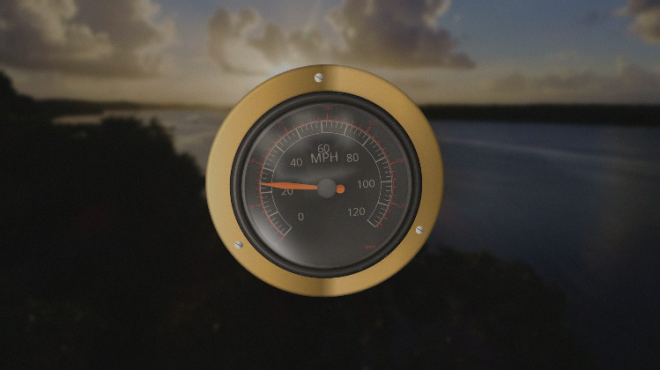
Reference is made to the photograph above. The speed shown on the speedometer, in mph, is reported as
24 mph
